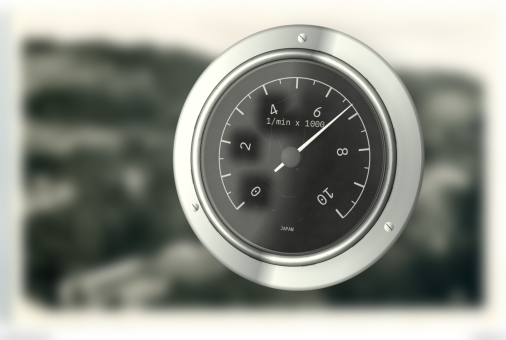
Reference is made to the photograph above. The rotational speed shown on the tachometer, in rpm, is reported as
6750 rpm
